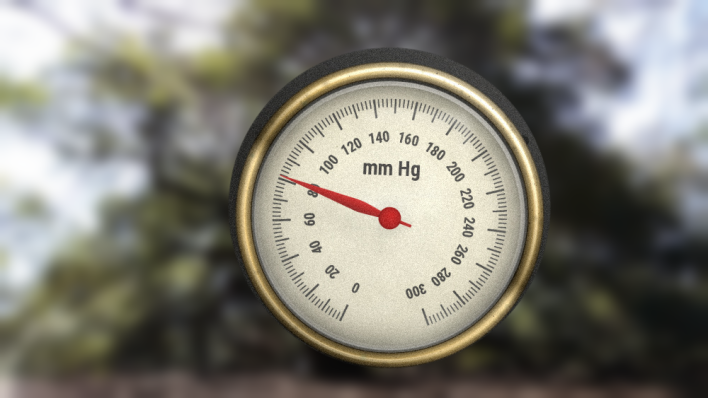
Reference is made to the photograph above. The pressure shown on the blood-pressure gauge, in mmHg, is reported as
82 mmHg
